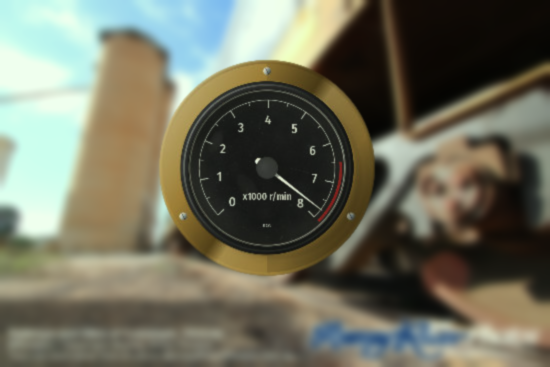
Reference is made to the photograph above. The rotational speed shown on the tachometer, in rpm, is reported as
7750 rpm
